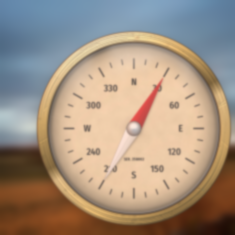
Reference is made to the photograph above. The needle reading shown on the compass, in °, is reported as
30 °
